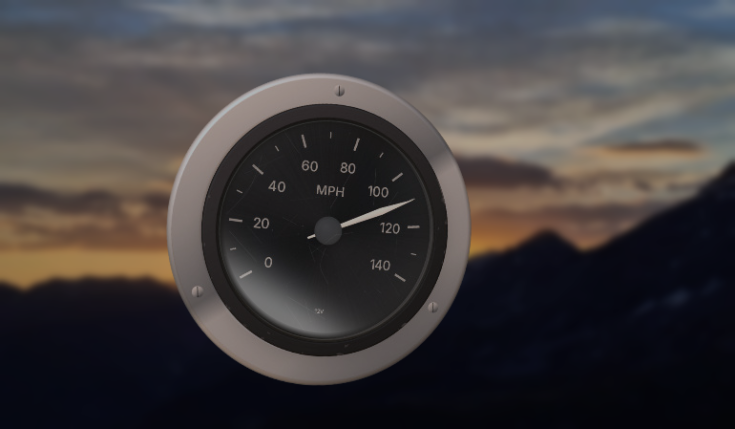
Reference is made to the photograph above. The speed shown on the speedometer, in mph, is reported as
110 mph
